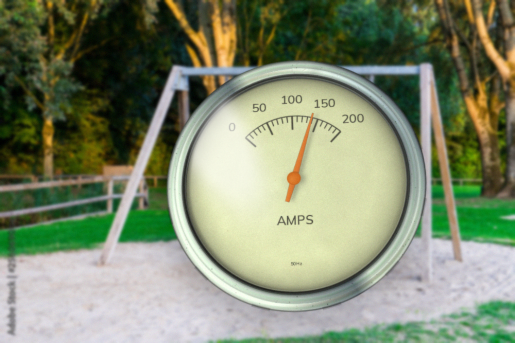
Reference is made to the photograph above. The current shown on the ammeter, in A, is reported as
140 A
